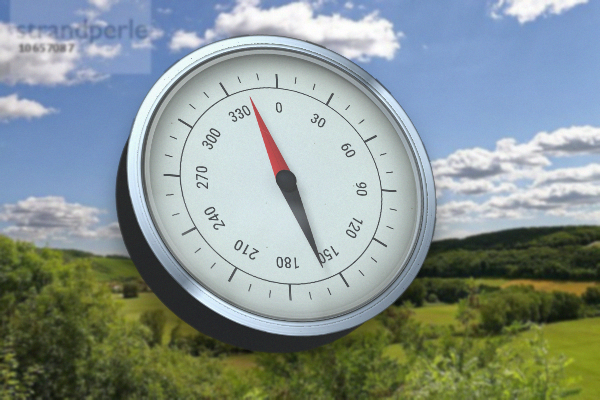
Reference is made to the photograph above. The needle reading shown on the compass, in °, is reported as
340 °
